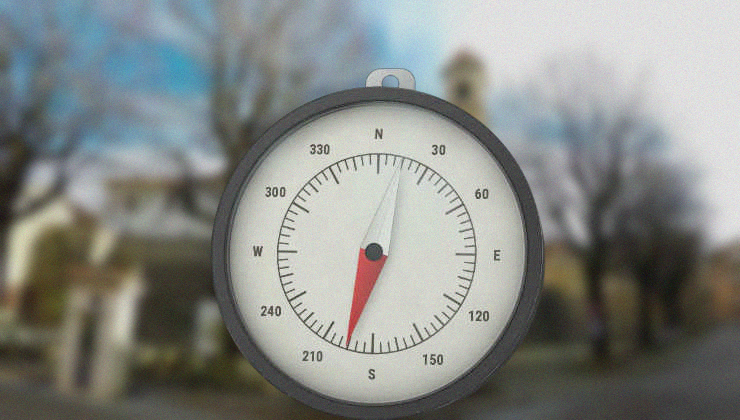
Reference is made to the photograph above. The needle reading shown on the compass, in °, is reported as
195 °
